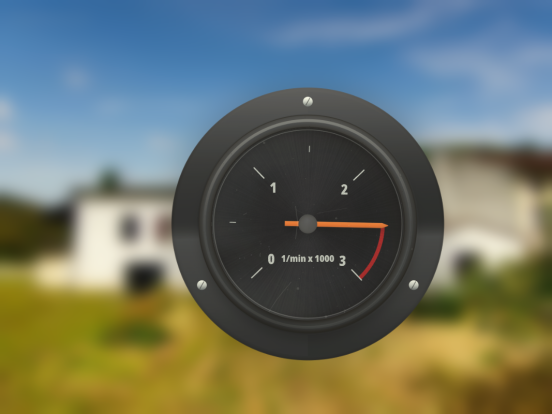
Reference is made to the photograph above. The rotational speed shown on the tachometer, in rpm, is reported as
2500 rpm
